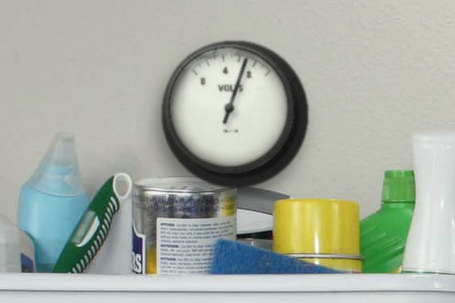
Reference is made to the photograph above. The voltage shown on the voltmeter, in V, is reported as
7 V
